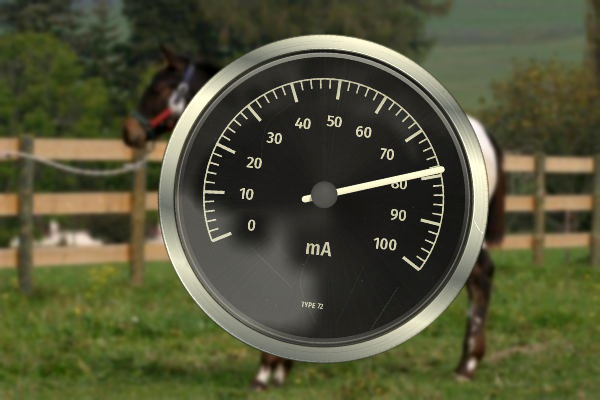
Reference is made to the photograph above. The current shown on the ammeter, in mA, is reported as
79 mA
